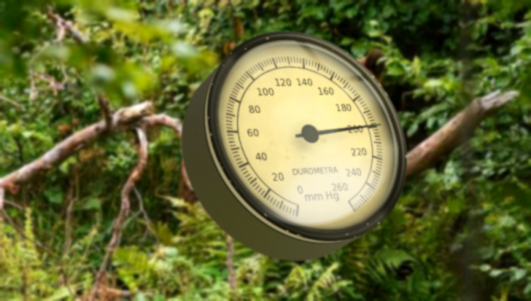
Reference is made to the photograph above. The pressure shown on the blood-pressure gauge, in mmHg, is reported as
200 mmHg
